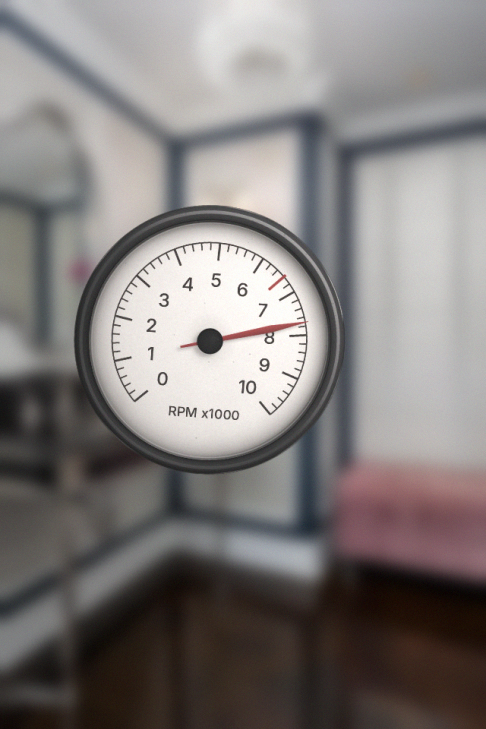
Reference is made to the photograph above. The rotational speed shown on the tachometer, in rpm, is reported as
7700 rpm
